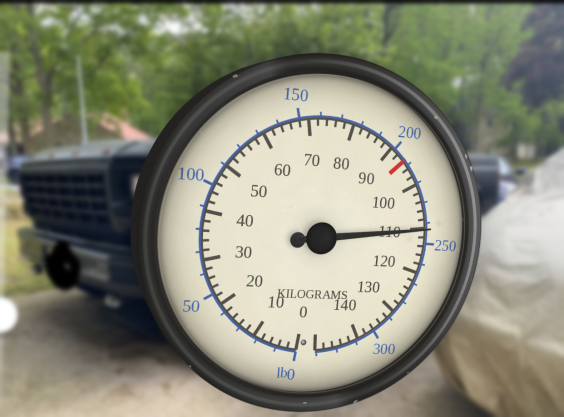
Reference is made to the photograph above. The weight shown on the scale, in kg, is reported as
110 kg
